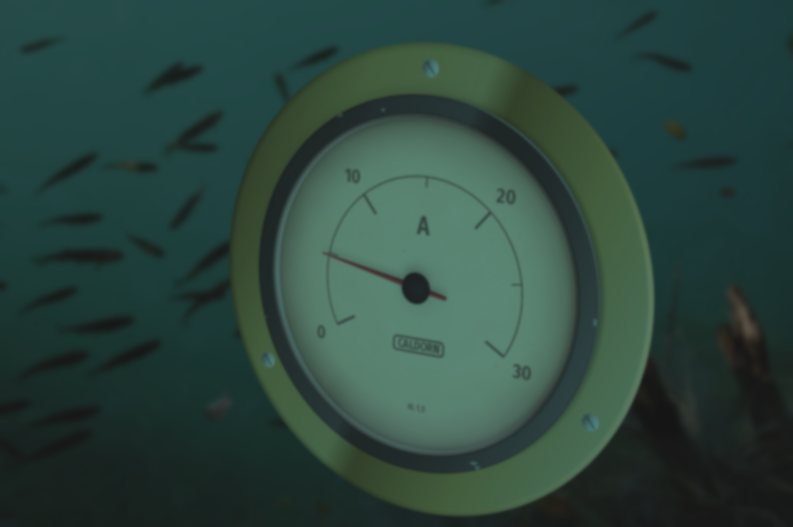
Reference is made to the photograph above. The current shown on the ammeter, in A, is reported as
5 A
